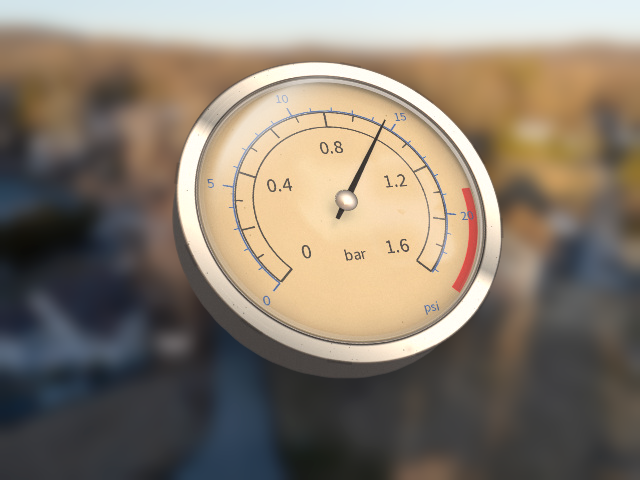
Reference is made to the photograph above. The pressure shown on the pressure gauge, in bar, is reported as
1 bar
